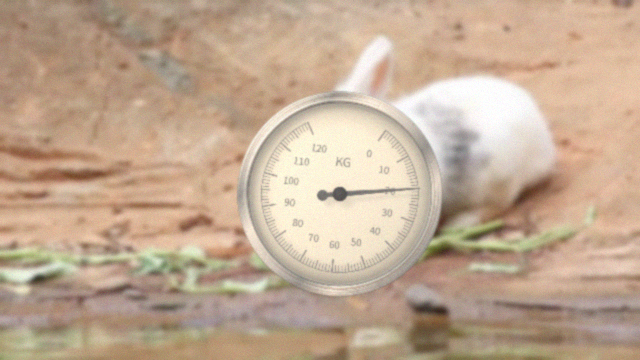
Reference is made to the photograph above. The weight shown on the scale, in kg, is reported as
20 kg
